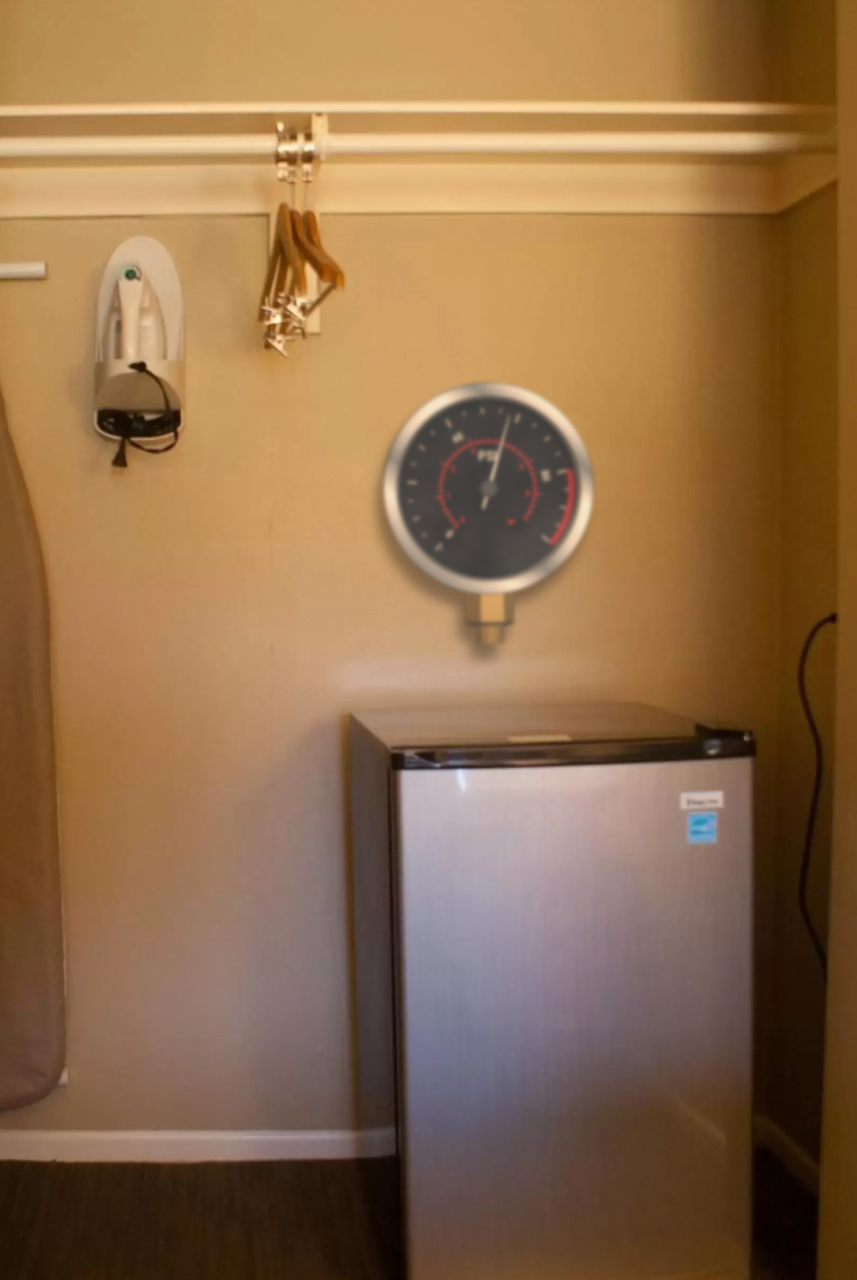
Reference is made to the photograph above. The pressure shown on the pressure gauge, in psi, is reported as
57.5 psi
